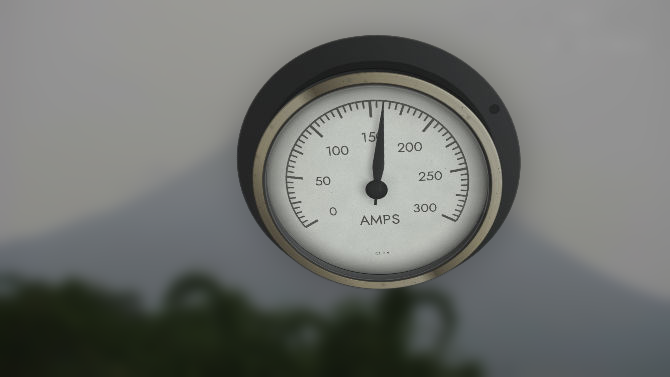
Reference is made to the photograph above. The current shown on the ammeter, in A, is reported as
160 A
